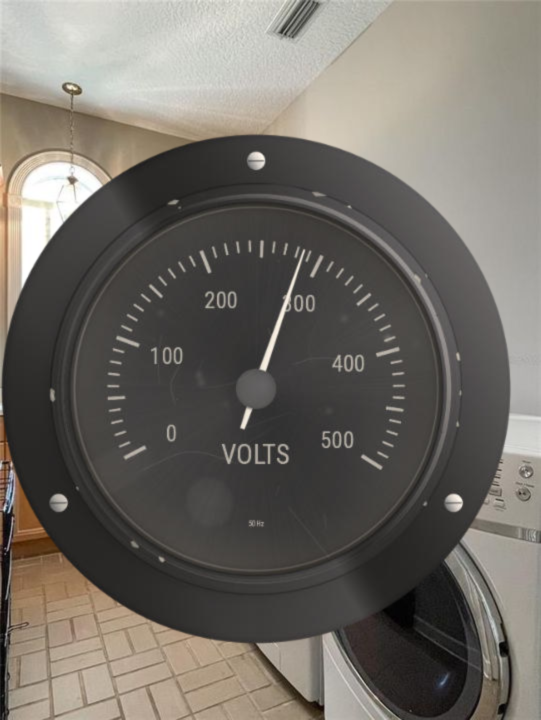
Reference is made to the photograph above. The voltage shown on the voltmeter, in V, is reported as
285 V
